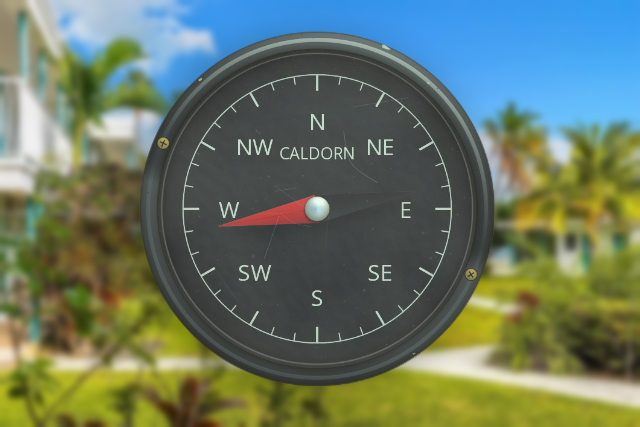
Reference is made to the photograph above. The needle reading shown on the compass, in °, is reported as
260 °
